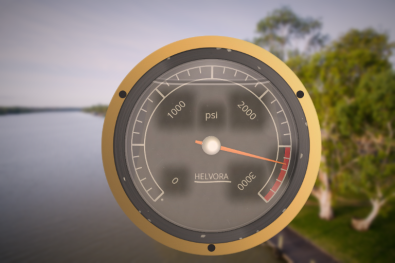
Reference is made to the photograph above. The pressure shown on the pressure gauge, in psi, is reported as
2650 psi
